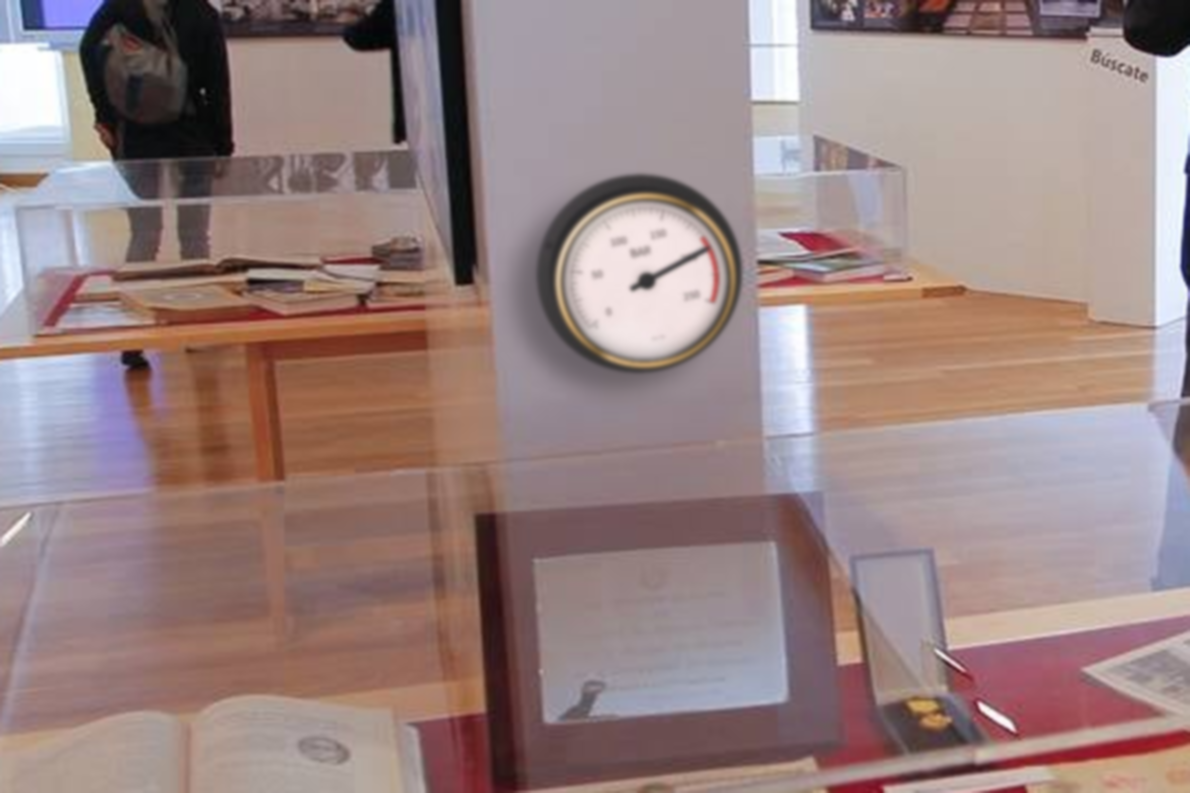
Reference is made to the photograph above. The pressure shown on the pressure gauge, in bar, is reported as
200 bar
